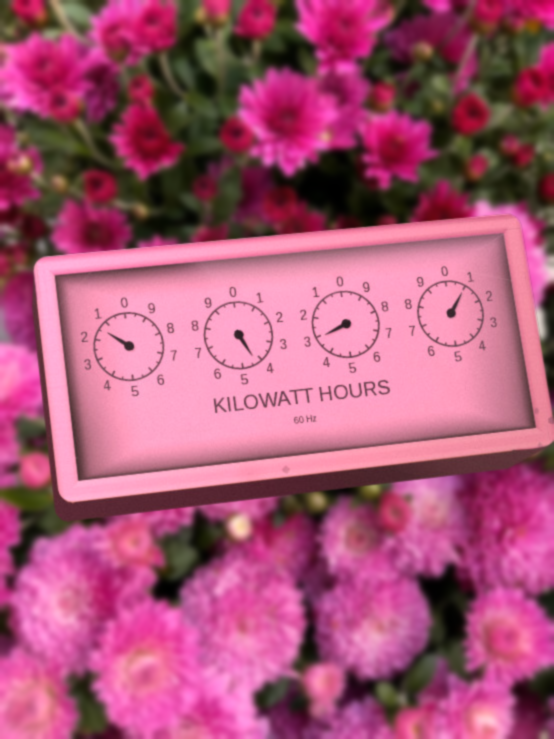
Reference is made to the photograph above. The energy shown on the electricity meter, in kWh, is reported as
1431 kWh
